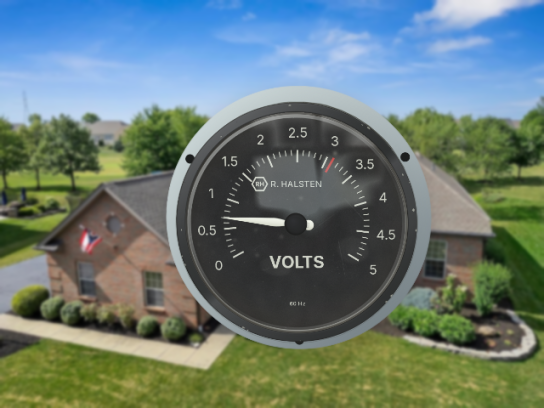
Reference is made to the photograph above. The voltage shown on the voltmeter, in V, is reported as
0.7 V
